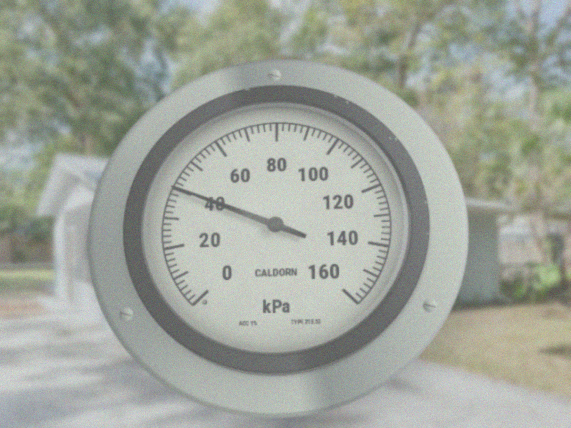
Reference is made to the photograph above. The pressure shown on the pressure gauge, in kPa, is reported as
40 kPa
